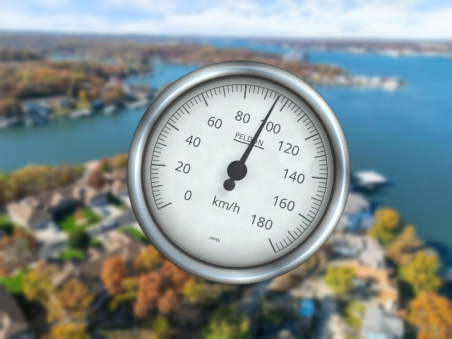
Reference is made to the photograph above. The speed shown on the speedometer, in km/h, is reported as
96 km/h
